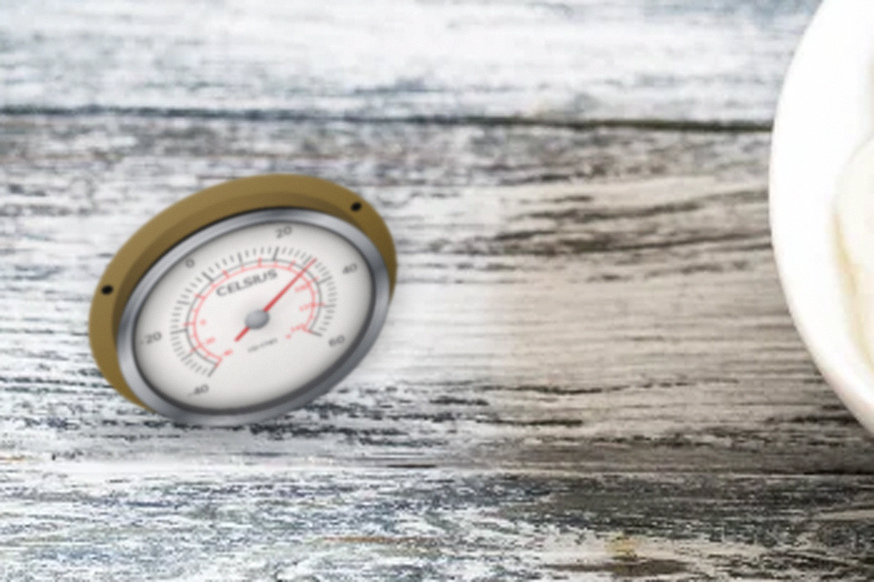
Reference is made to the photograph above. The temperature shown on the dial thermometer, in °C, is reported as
30 °C
